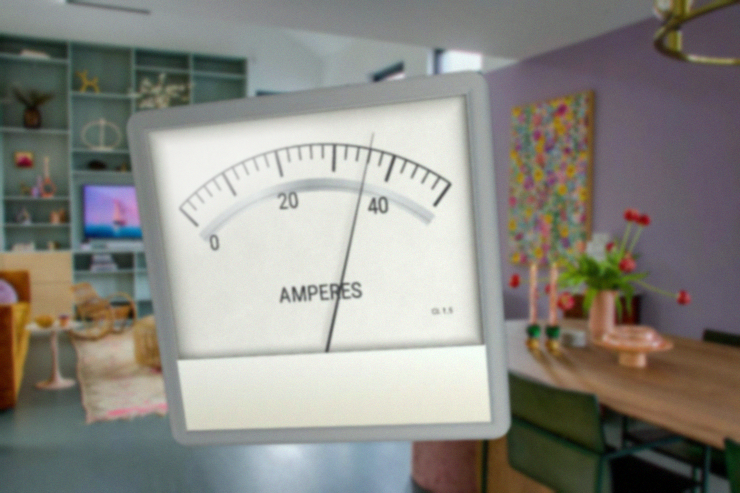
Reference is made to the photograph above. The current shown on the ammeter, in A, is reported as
36 A
